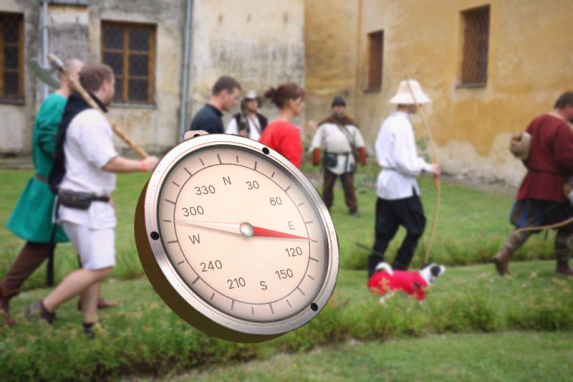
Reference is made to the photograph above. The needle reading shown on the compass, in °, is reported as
105 °
